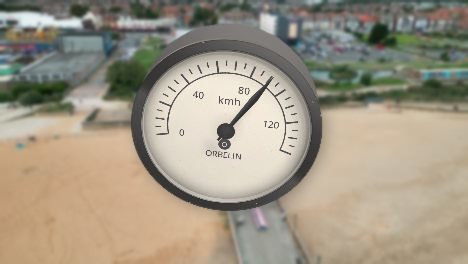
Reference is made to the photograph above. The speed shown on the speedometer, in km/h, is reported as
90 km/h
